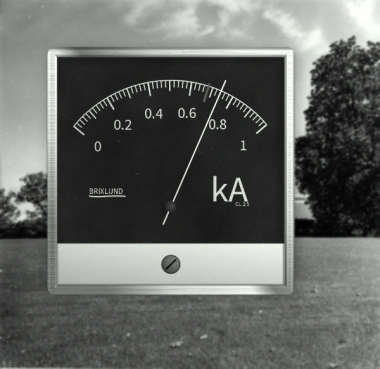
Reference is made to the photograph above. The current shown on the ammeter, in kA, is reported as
0.74 kA
